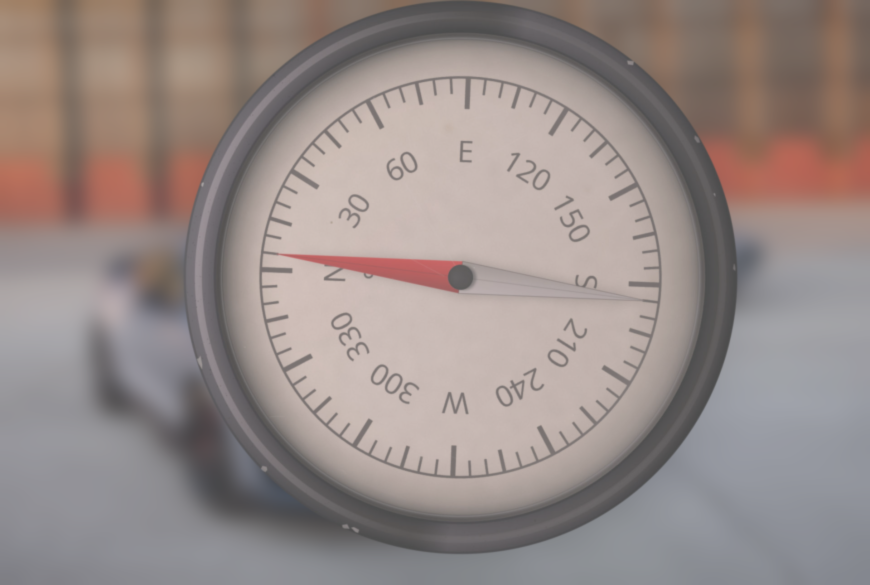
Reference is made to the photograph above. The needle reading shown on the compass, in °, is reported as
5 °
